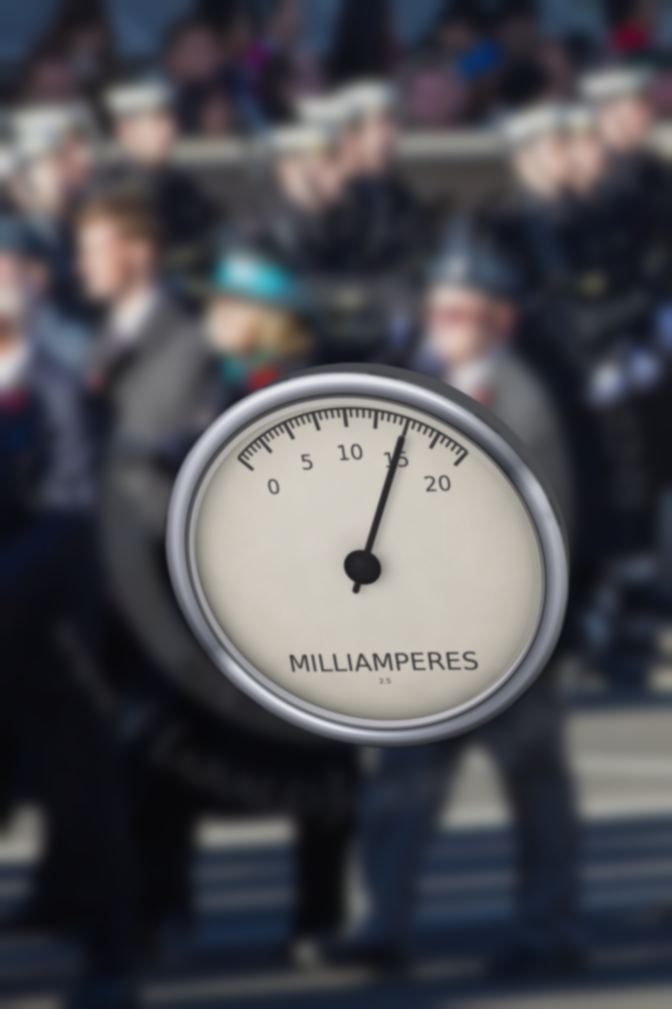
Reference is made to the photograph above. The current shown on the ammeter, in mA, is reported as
15 mA
